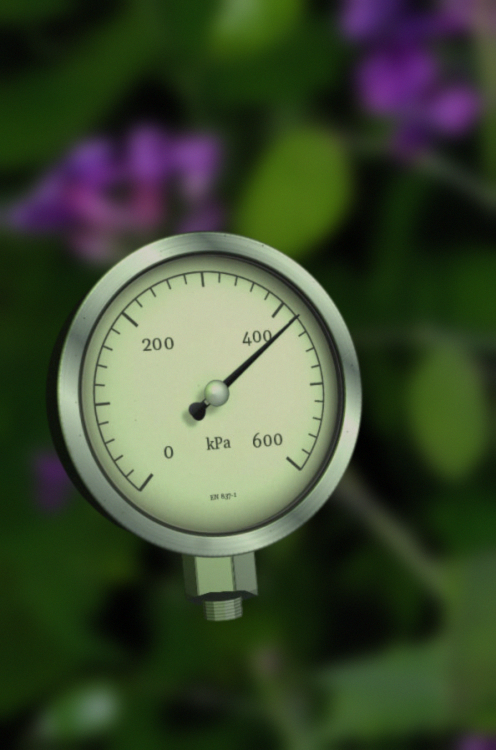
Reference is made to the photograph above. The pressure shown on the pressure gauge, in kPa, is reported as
420 kPa
